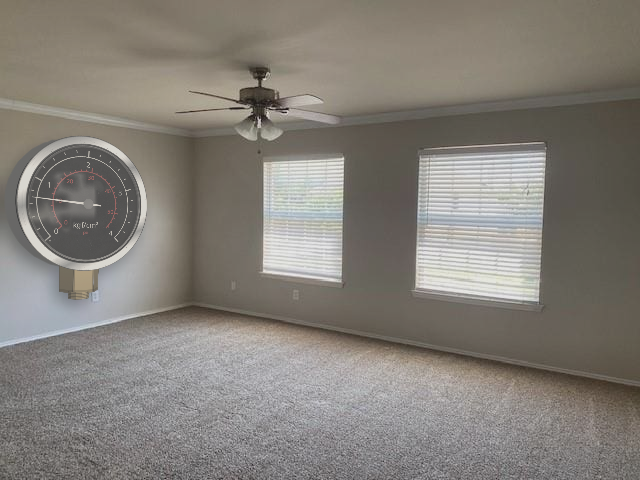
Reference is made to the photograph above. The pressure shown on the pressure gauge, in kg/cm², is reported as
0.7 kg/cm²
